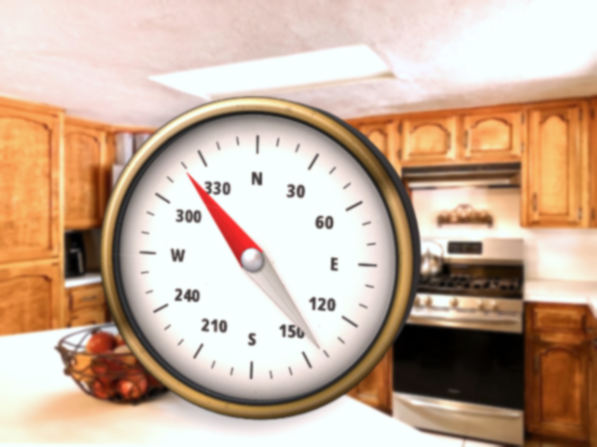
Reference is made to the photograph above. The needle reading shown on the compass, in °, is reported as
320 °
